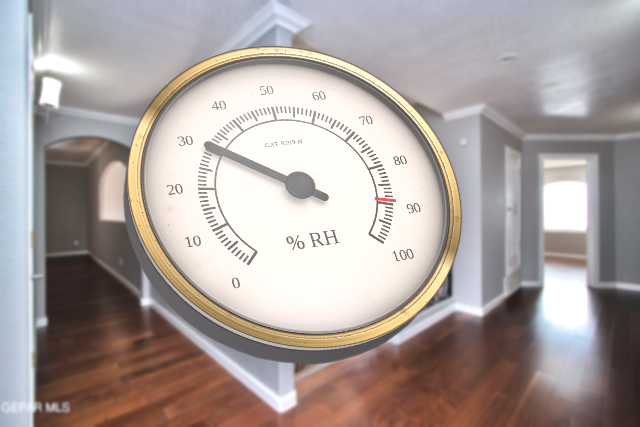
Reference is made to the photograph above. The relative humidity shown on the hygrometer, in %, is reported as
30 %
